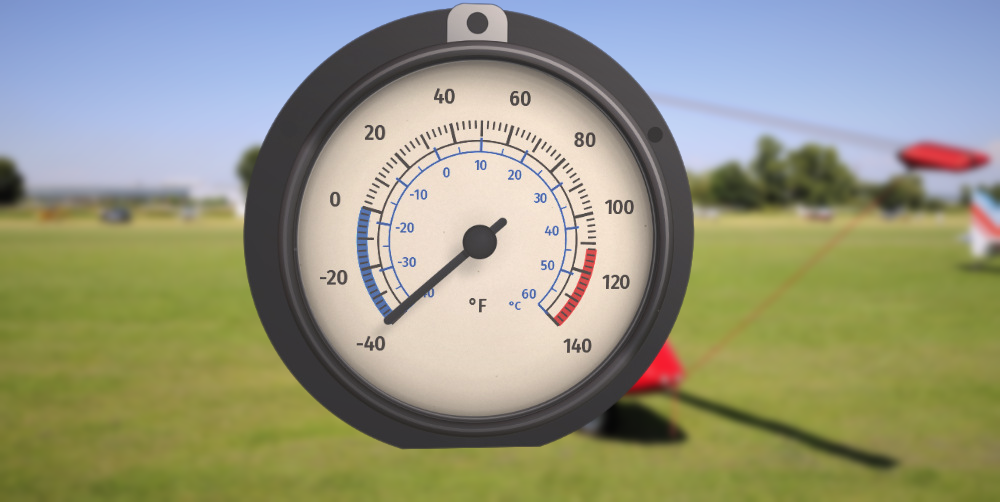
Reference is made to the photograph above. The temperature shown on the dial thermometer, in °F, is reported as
-38 °F
